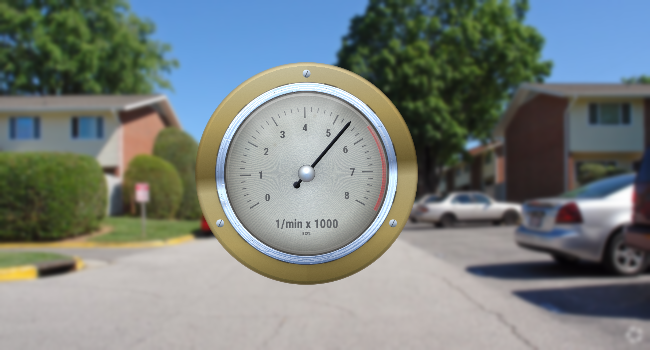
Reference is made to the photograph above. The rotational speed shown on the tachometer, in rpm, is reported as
5400 rpm
